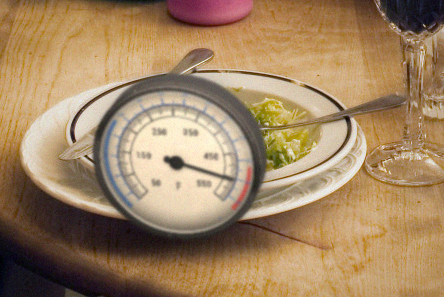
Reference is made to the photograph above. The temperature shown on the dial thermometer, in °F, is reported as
500 °F
